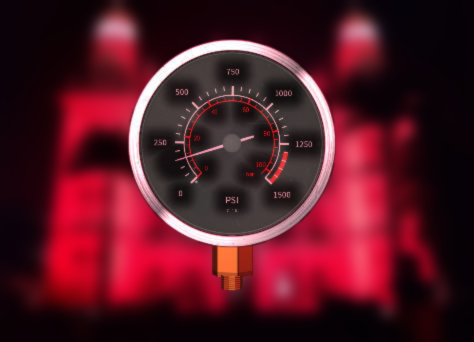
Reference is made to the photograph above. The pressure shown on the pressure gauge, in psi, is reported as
150 psi
